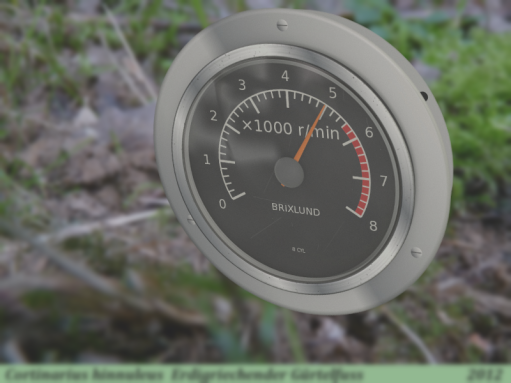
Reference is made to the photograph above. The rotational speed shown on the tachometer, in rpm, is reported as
5000 rpm
